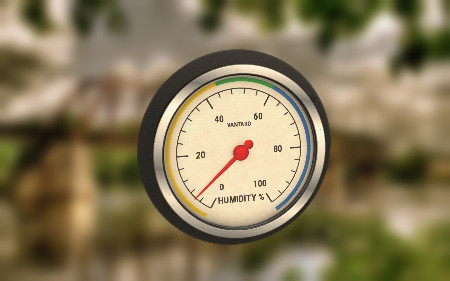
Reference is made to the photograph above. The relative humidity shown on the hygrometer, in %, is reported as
6 %
